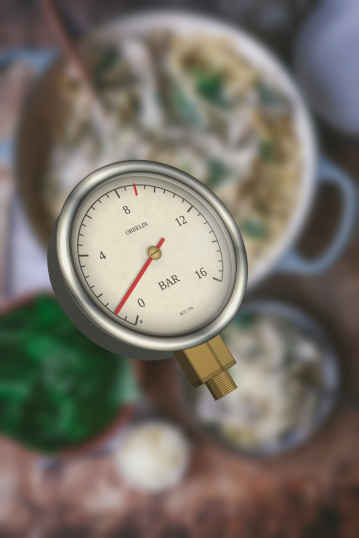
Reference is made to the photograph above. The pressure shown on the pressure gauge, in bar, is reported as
1 bar
